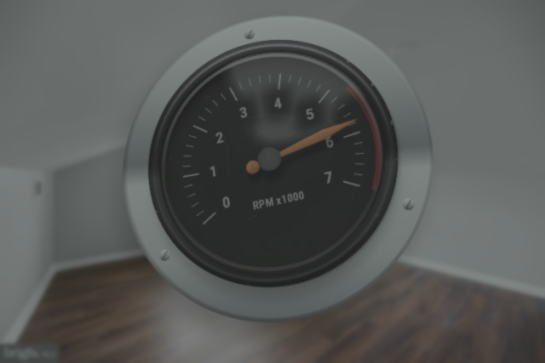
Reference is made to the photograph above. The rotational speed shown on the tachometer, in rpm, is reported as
5800 rpm
